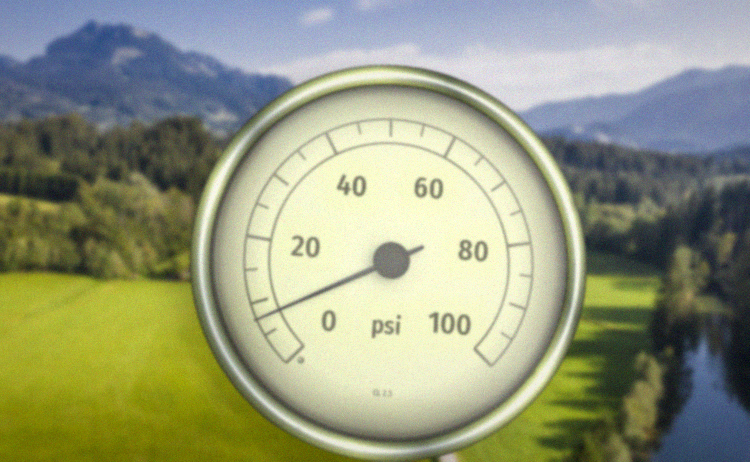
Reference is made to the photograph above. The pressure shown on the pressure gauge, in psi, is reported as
7.5 psi
